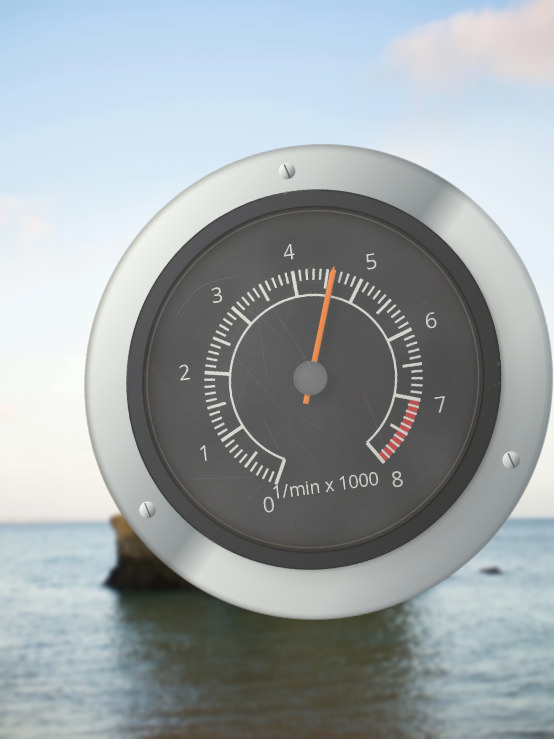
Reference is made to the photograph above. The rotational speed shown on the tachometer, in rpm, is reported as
4600 rpm
